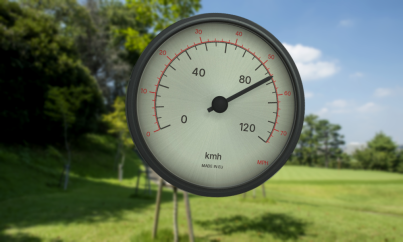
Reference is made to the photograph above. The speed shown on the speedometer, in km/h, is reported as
87.5 km/h
